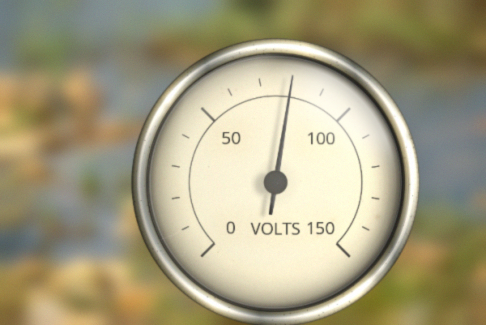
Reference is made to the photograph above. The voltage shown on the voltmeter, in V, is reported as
80 V
